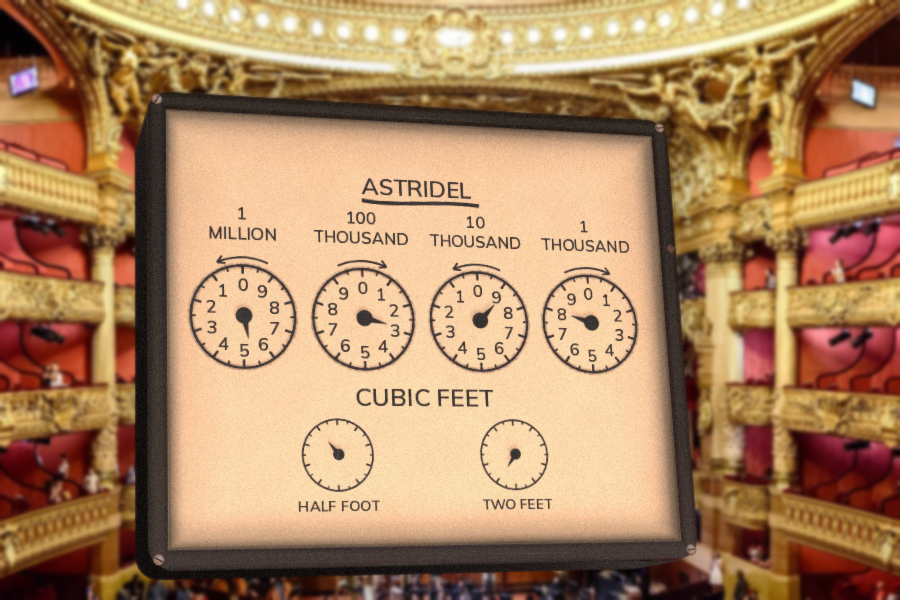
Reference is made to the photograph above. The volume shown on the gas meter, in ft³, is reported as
528800 ft³
